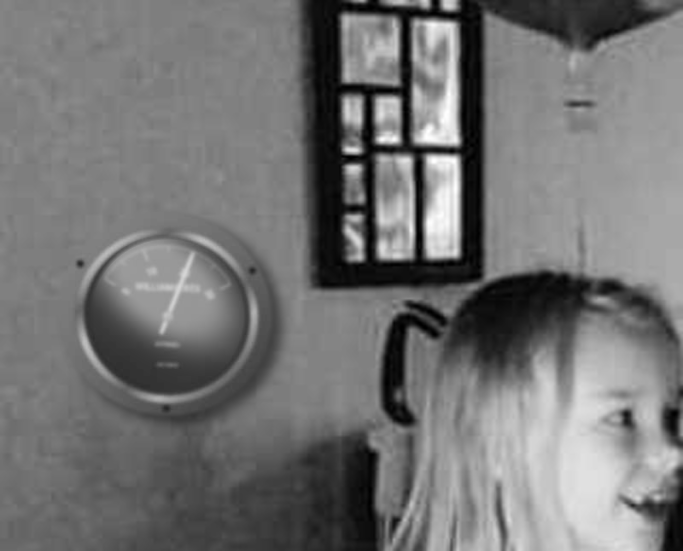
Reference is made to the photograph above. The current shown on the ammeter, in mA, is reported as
20 mA
